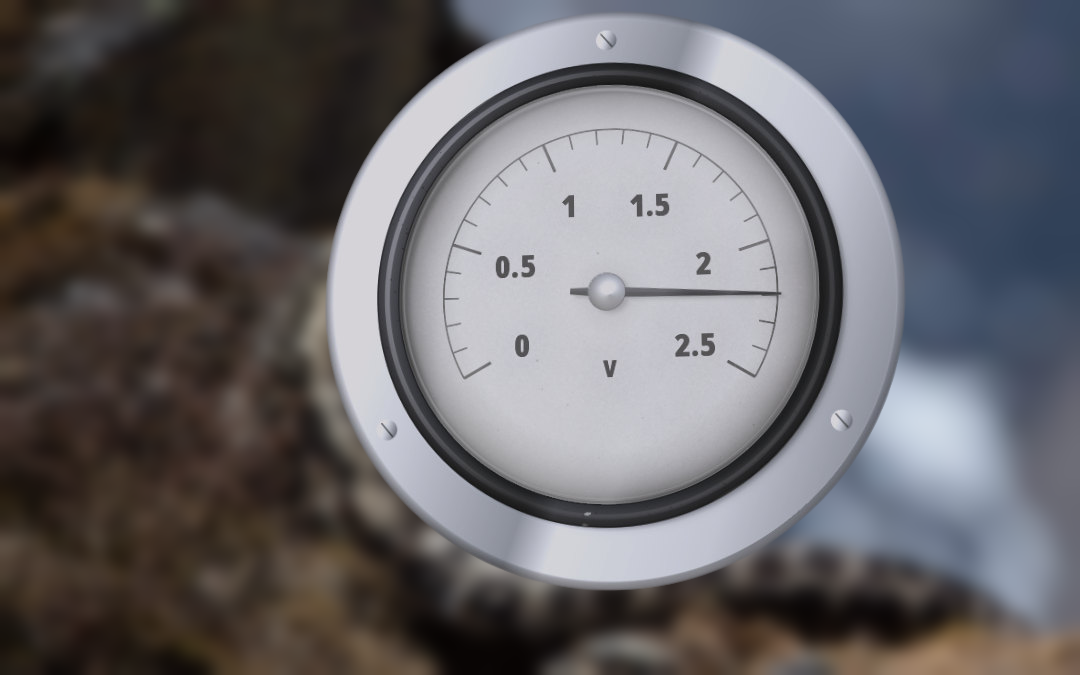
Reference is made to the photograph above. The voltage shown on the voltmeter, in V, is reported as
2.2 V
